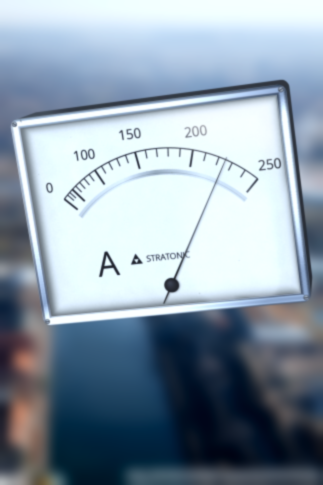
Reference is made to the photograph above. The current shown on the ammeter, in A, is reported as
225 A
